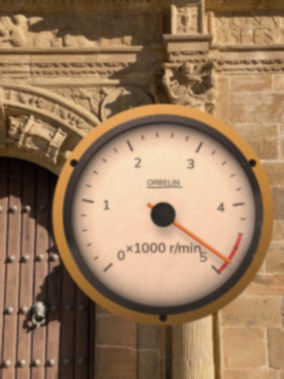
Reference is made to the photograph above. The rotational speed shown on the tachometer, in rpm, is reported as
4800 rpm
